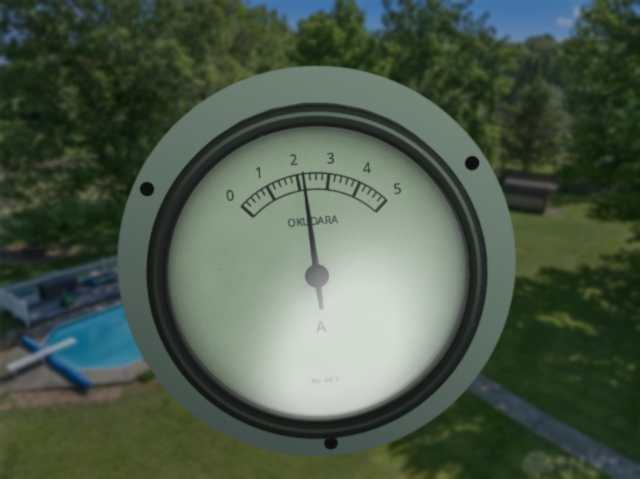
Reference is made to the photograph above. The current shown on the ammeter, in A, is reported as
2.2 A
